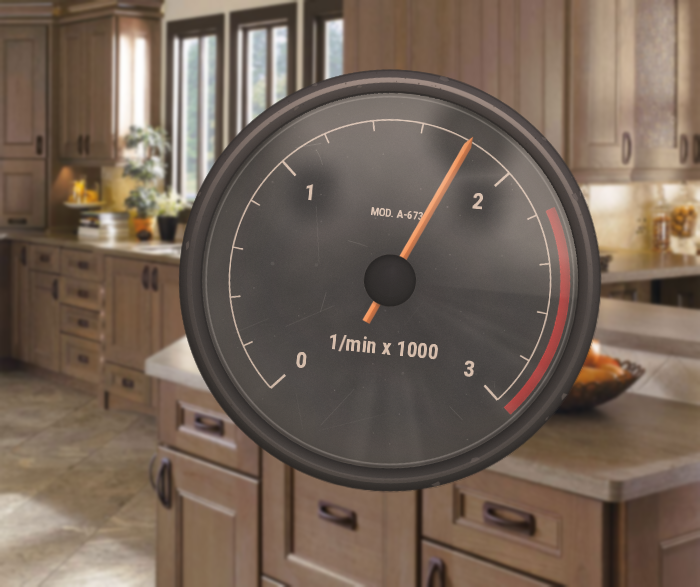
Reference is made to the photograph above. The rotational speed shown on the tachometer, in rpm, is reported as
1800 rpm
